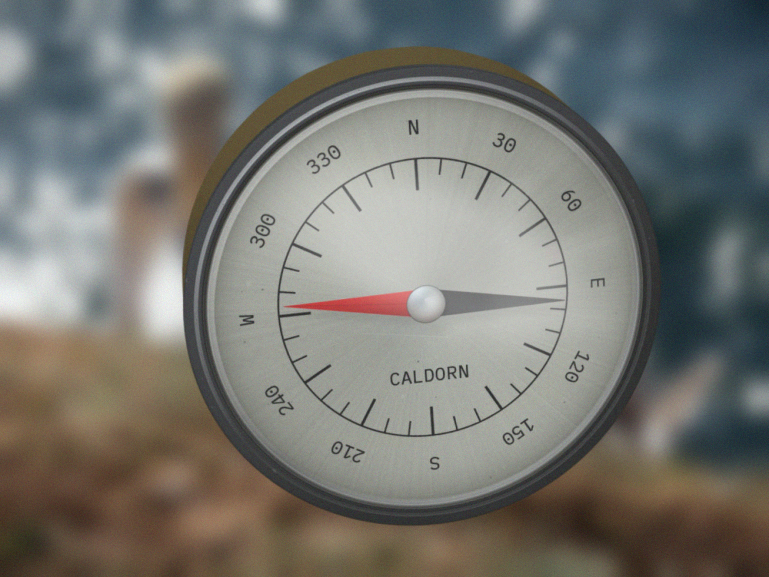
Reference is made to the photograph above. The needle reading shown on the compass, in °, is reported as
275 °
